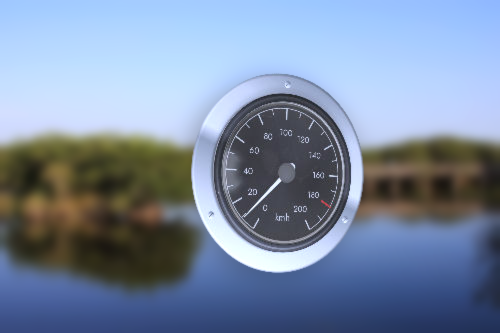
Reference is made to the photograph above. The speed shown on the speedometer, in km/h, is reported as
10 km/h
